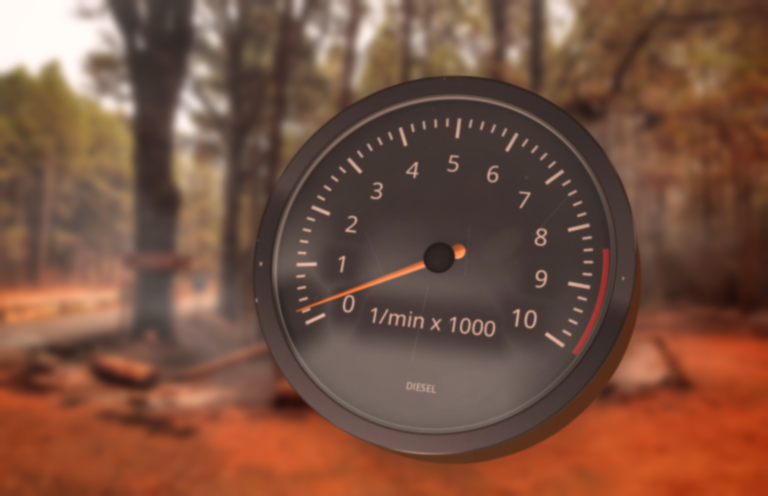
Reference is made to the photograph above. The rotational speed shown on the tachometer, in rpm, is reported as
200 rpm
